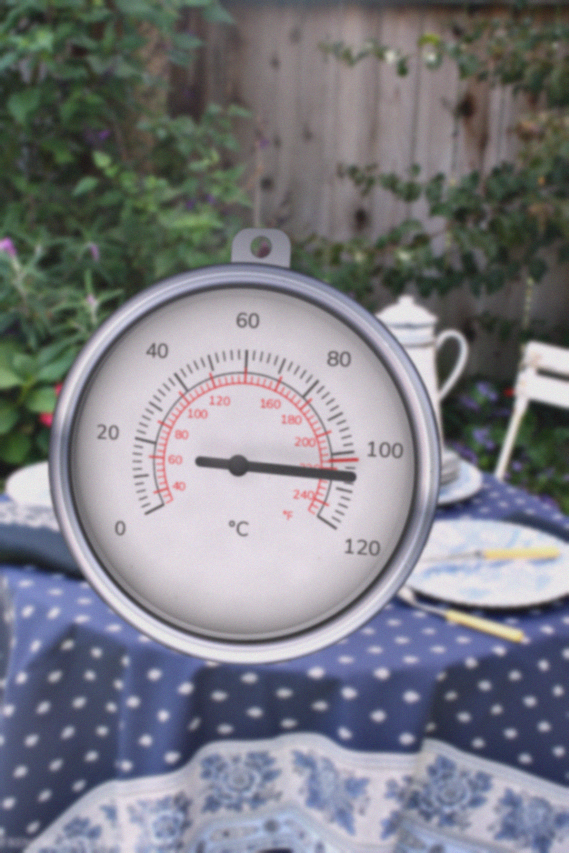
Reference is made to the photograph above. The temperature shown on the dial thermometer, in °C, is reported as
106 °C
